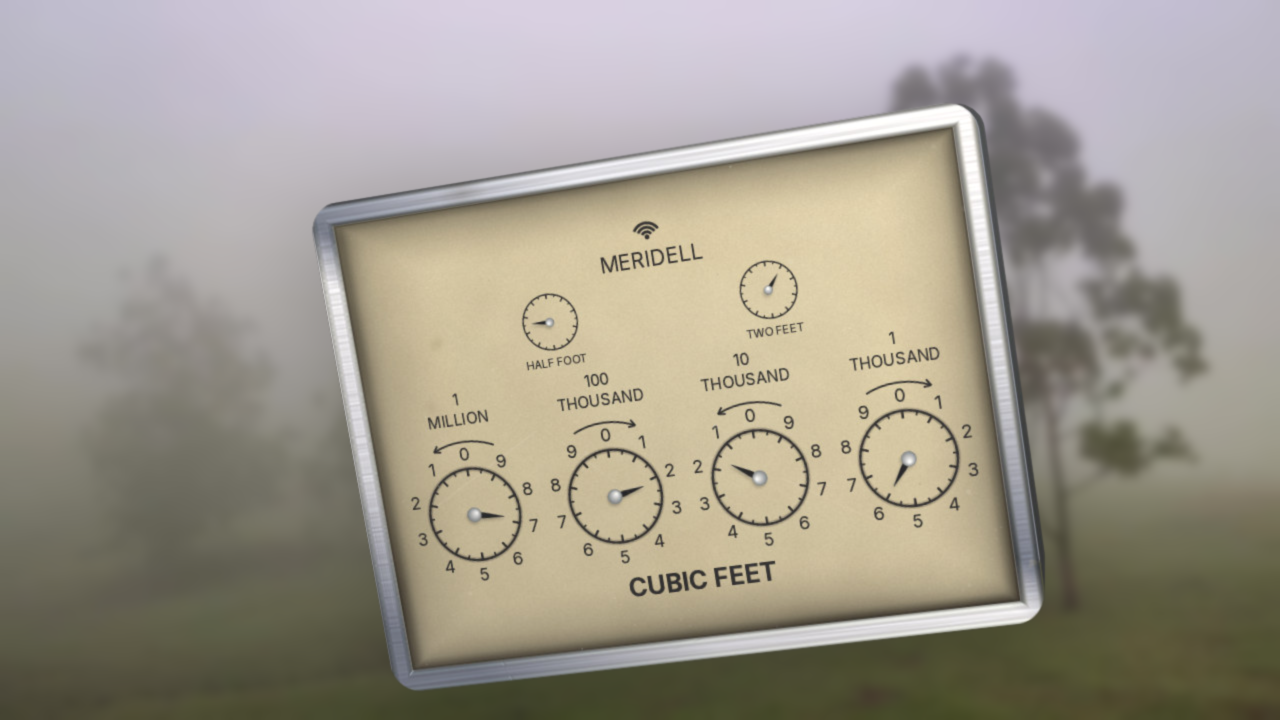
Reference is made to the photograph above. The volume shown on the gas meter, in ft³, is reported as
721600 ft³
